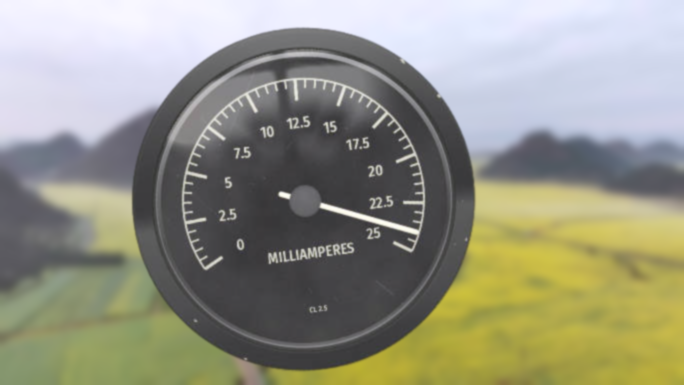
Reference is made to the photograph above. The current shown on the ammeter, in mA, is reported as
24 mA
